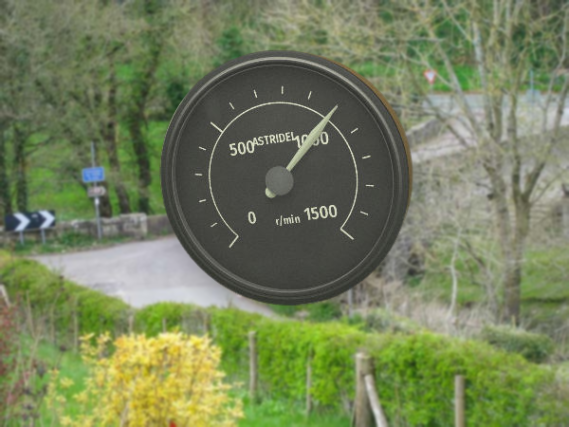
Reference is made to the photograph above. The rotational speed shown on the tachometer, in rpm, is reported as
1000 rpm
